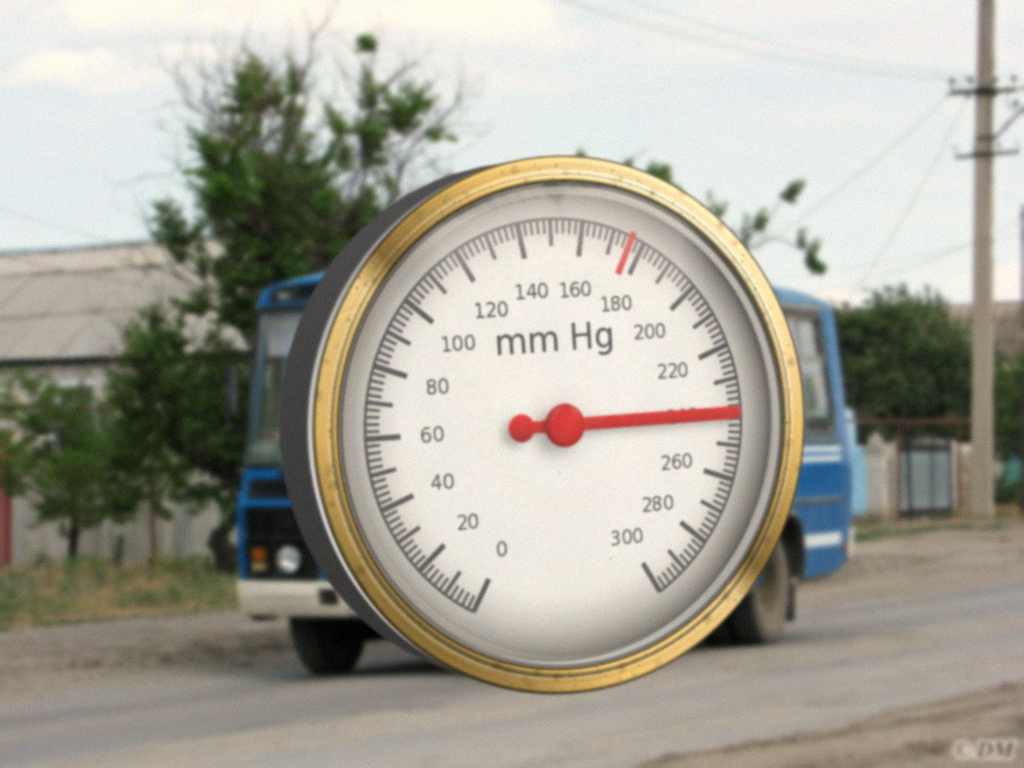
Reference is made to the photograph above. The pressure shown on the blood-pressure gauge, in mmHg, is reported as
240 mmHg
